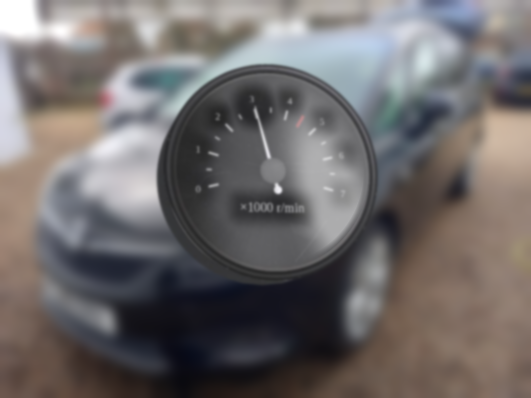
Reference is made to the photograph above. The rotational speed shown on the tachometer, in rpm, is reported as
3000 rpm
